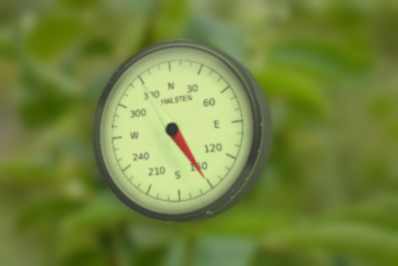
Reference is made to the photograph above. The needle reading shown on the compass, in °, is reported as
150 °
